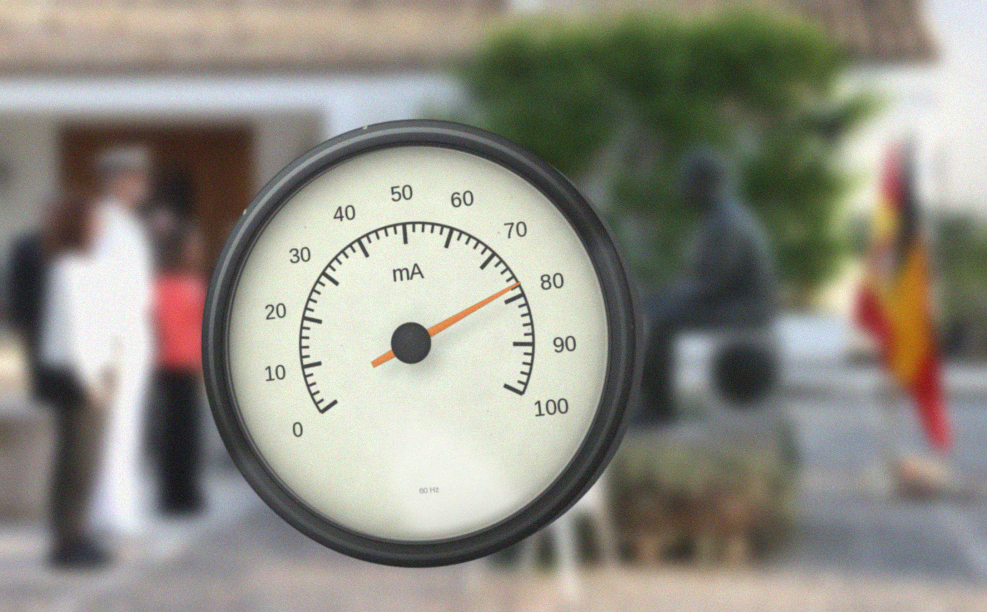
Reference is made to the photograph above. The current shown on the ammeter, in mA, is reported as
78 mA
